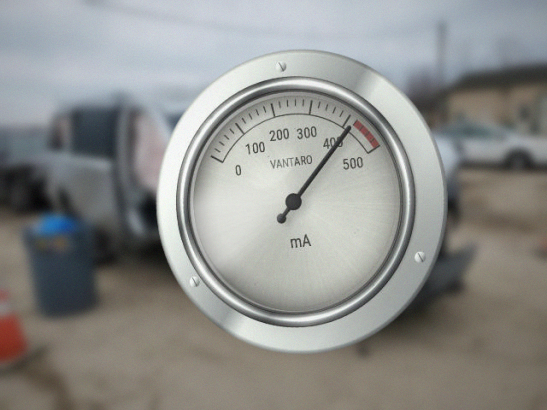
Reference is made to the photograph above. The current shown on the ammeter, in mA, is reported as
420 mA
